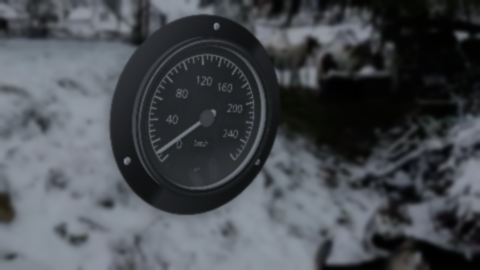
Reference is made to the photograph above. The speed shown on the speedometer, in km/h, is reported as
10 km/h
